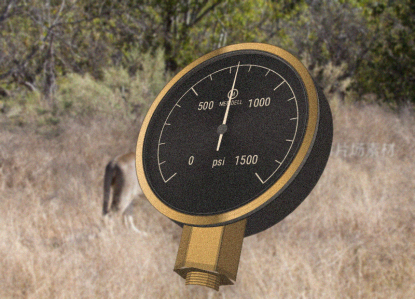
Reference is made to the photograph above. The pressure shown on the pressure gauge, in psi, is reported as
750 psi
